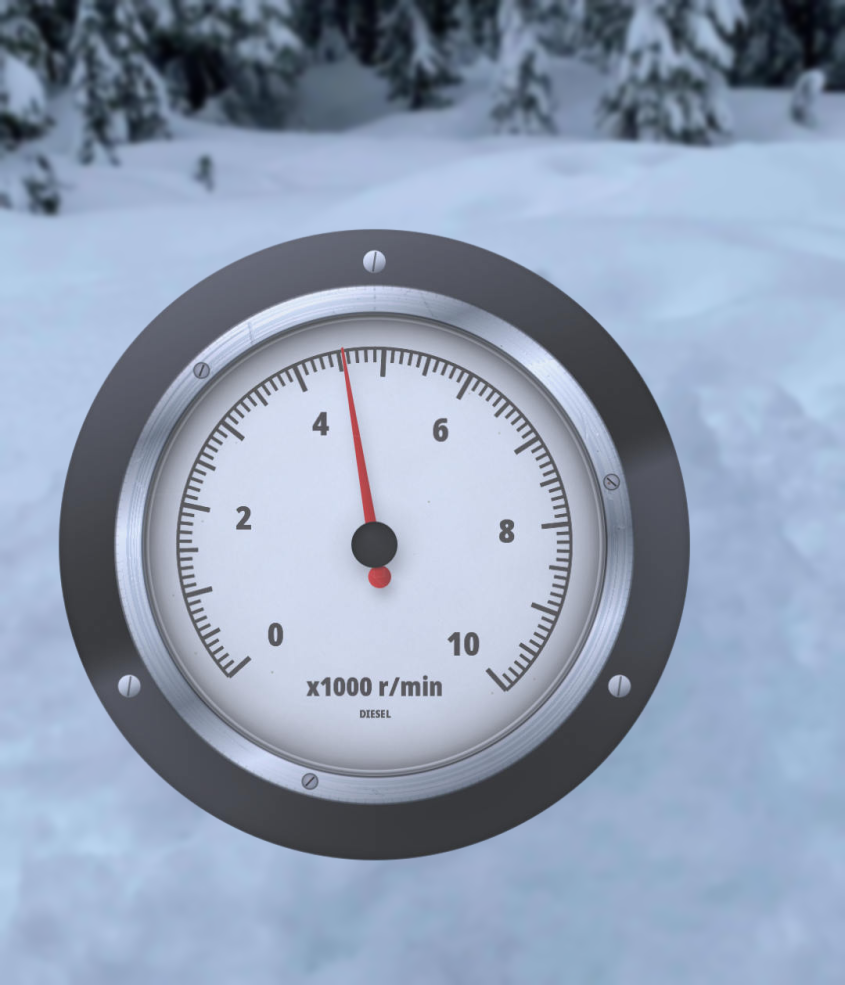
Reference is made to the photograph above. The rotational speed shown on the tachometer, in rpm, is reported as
4550 rpm
